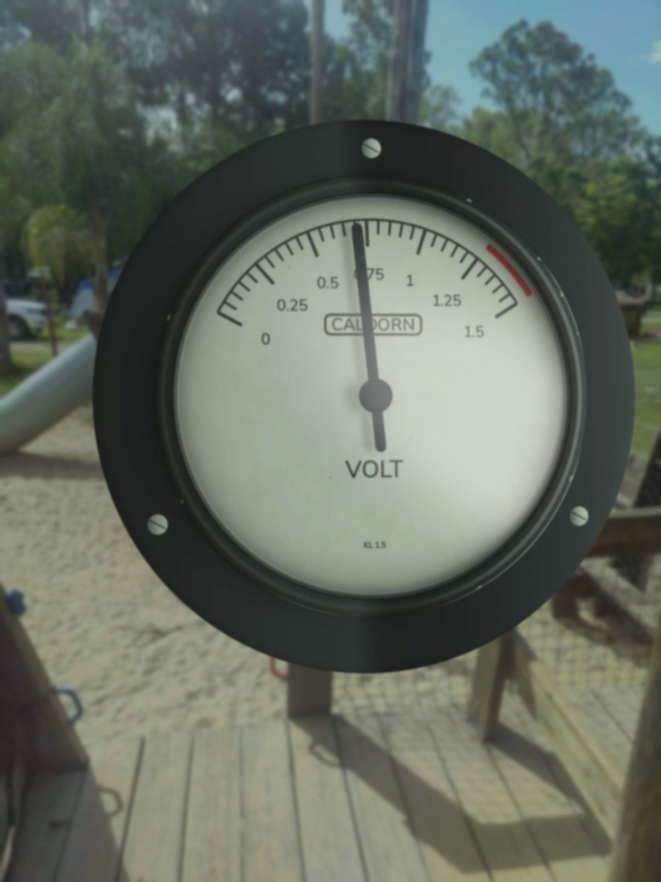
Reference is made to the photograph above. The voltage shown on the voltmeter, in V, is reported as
0.7 V
